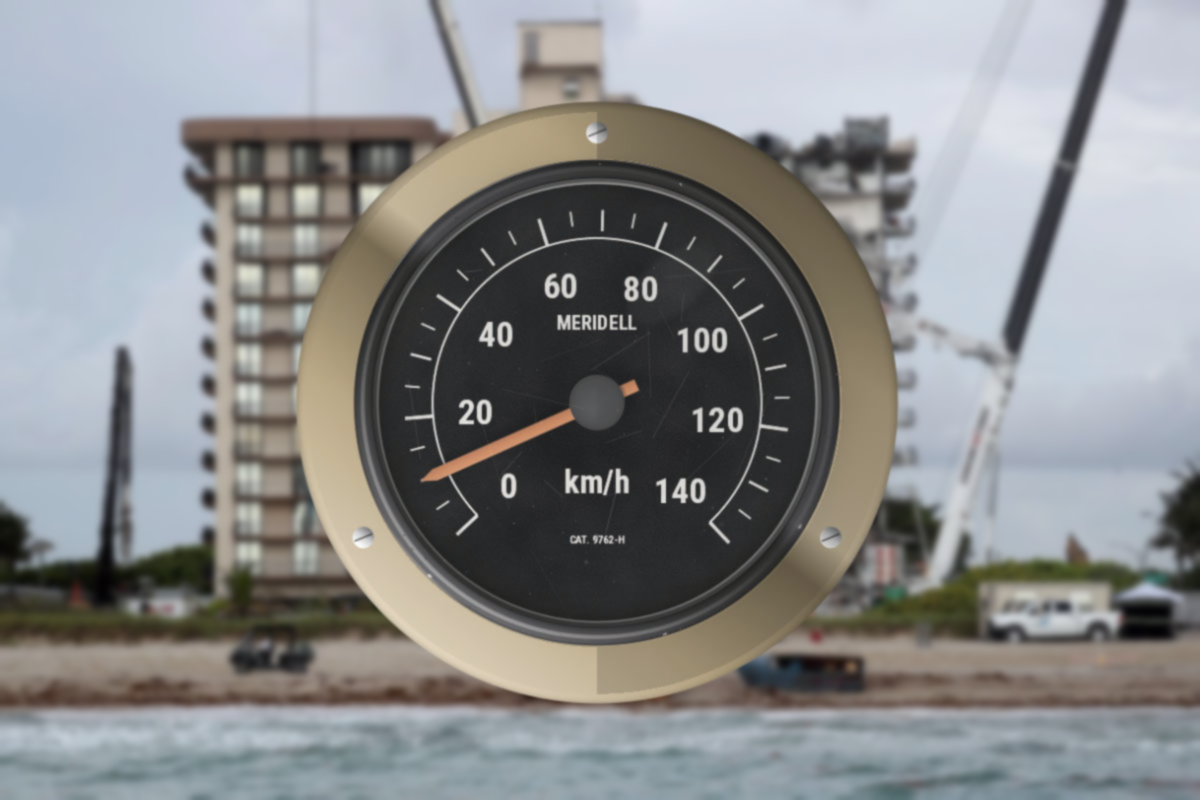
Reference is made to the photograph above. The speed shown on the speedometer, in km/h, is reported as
10 km/h
